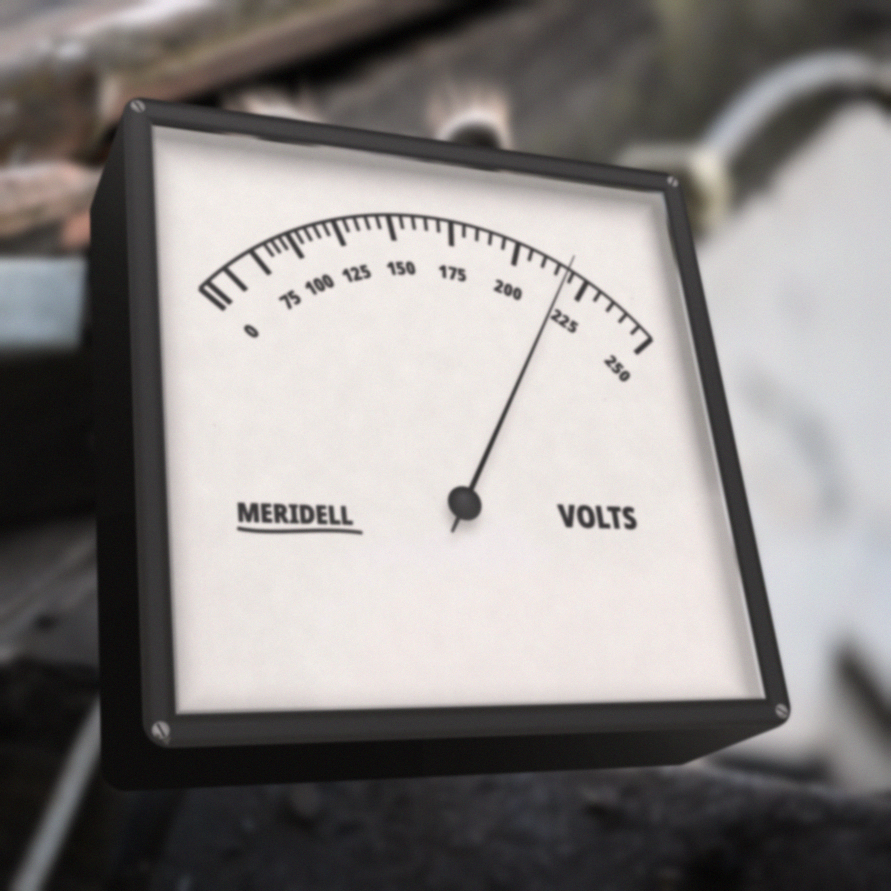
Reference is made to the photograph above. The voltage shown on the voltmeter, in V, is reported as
217.5 V
